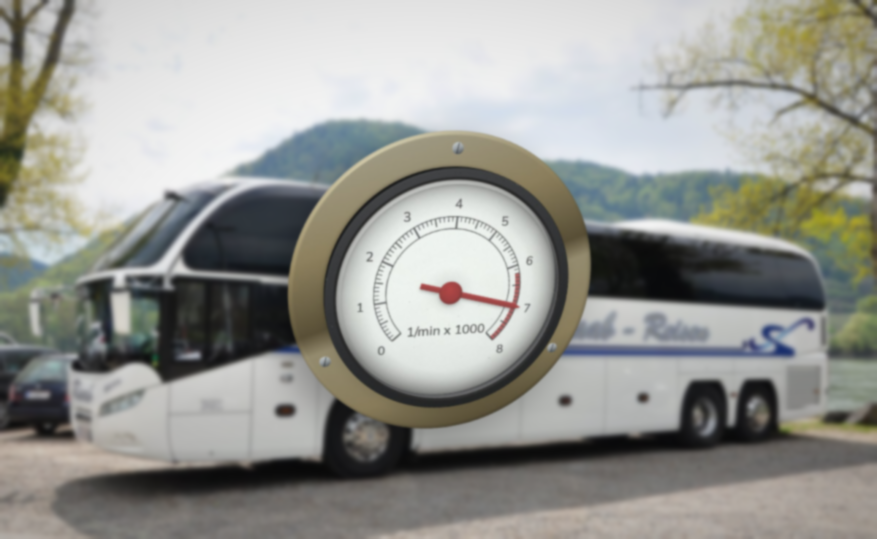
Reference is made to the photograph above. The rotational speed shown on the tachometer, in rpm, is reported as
7000 rpm
